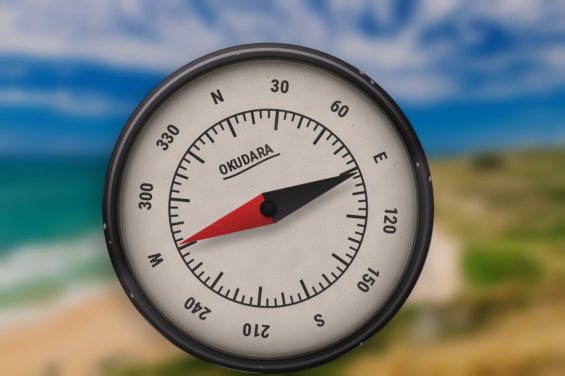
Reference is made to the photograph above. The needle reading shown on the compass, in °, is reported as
272.5 °
